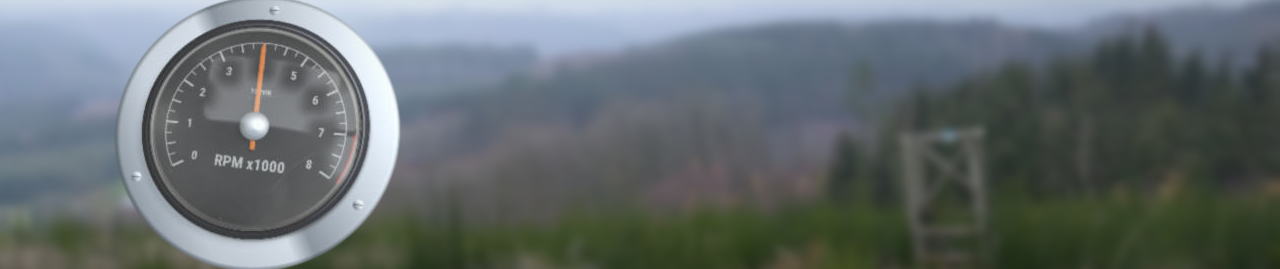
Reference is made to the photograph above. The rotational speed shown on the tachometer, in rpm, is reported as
4000 rpm
